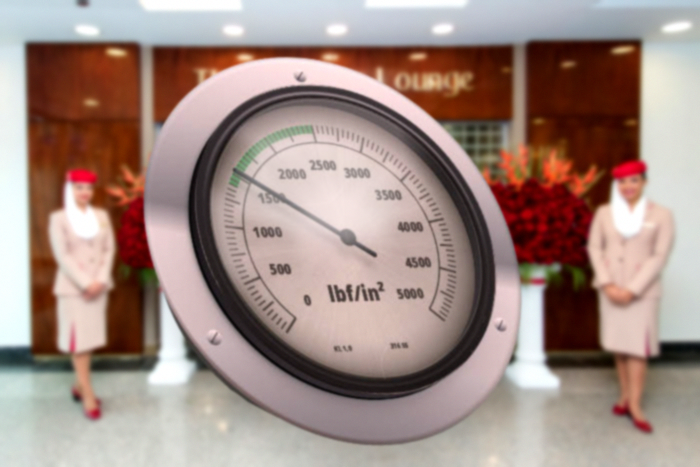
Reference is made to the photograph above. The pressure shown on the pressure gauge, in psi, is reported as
1500 psi
